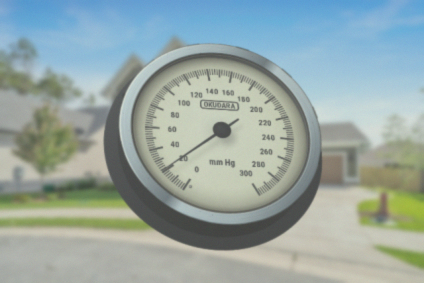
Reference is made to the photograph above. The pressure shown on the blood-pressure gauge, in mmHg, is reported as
20 mmHg
